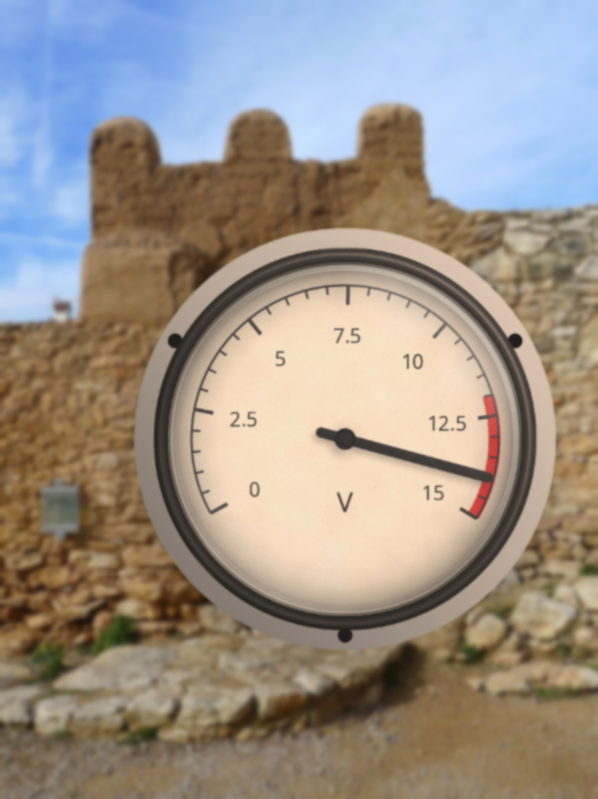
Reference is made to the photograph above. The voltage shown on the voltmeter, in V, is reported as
14 V
